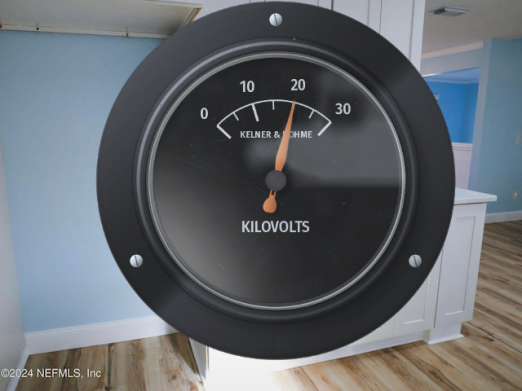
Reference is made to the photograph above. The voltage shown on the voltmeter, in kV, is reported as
20 kV
